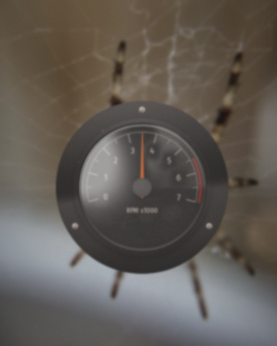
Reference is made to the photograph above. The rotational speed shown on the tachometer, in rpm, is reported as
3500 rpm
